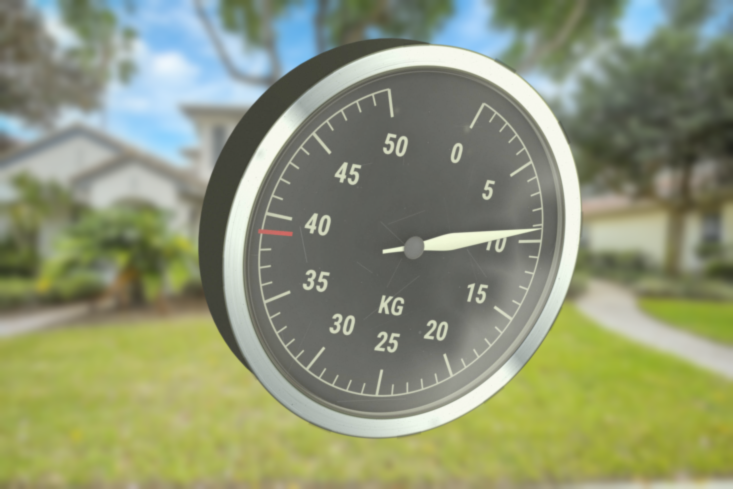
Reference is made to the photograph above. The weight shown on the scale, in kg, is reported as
9 kg
